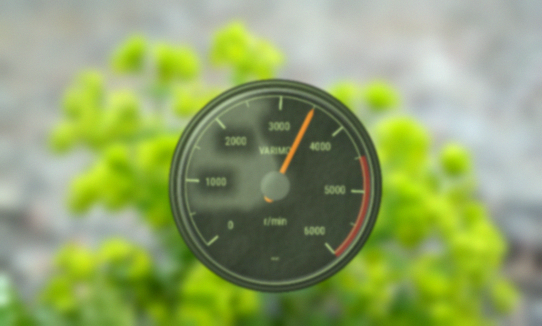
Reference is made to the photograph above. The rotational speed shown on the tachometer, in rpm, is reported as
3500 rpm
